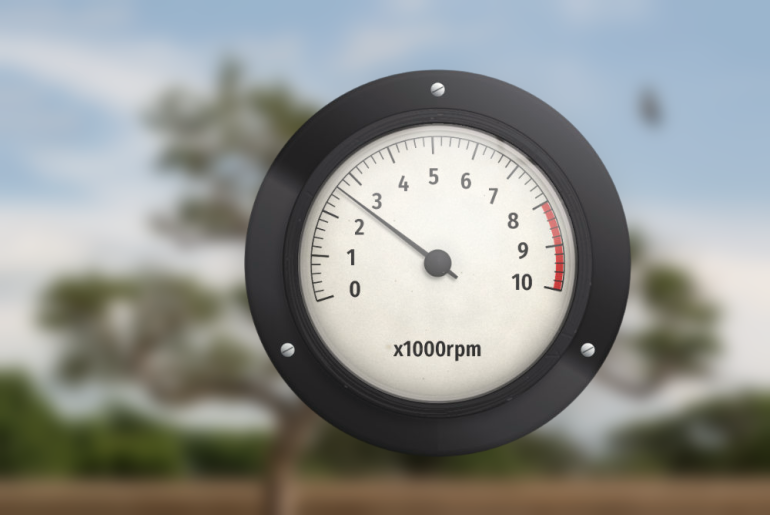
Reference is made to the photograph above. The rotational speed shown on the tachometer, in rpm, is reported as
2600 rpm
